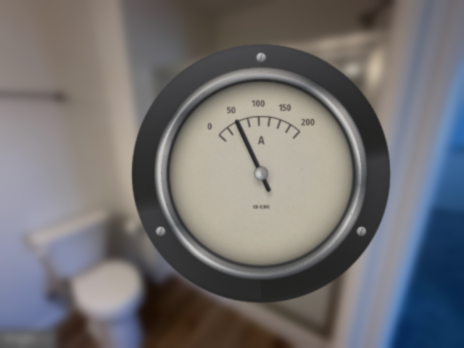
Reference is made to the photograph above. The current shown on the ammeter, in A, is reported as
50 A
